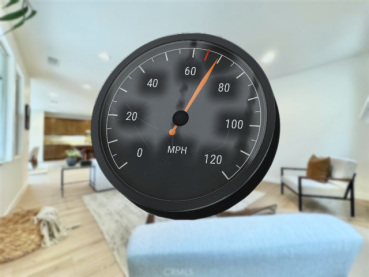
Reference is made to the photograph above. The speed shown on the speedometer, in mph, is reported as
70 mph
